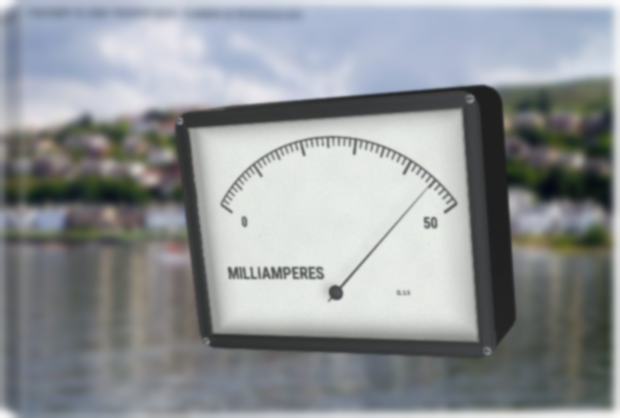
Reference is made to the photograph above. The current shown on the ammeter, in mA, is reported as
45 mA
